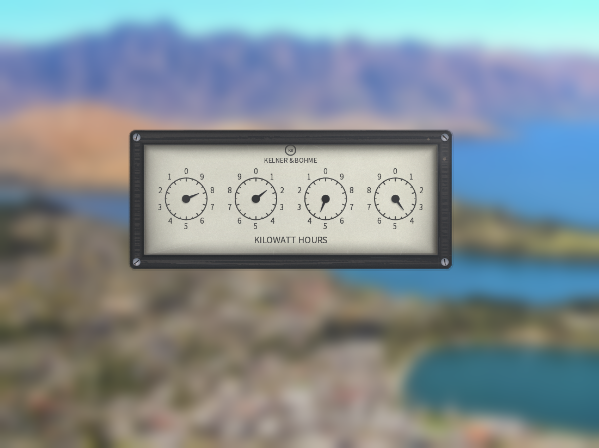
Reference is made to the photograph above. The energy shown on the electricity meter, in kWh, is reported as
8144 kWh
